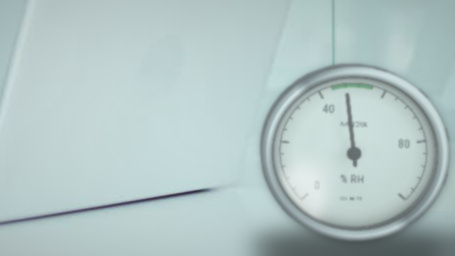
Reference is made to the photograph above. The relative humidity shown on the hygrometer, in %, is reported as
48 %
